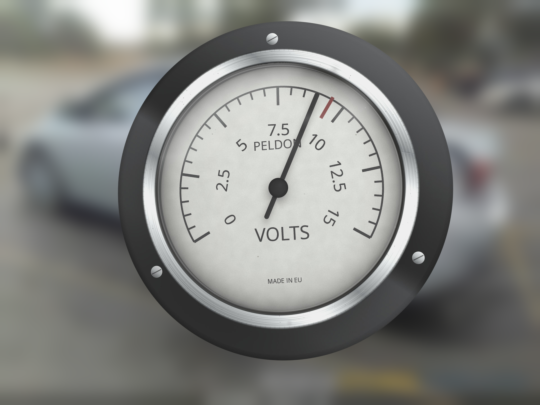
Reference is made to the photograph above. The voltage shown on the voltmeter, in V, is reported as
9 V
